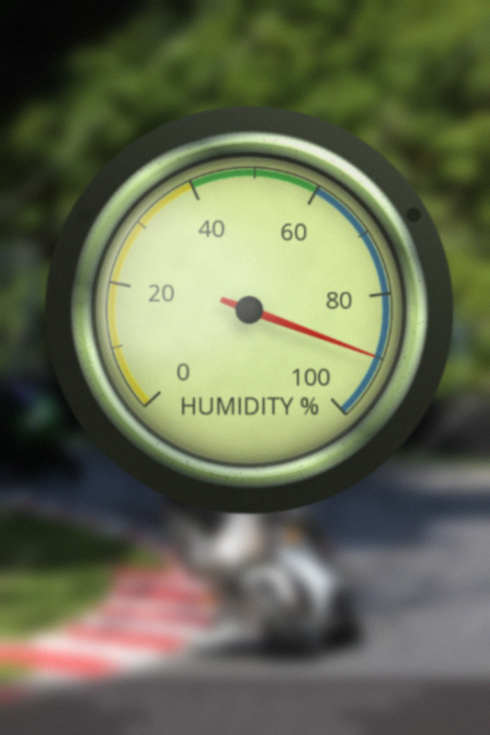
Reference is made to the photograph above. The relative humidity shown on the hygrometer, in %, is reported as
90 %
